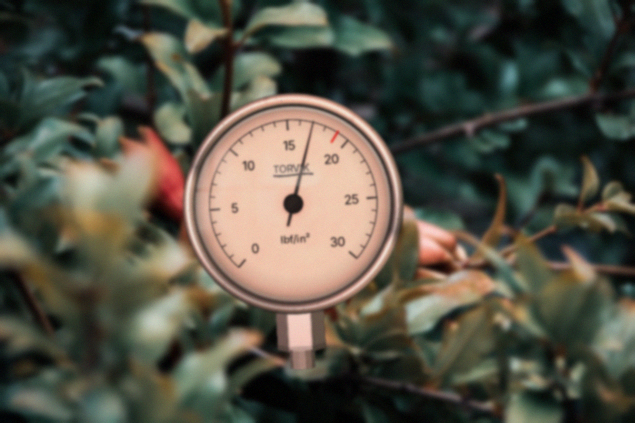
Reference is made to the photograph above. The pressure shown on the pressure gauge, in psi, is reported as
17 psi
